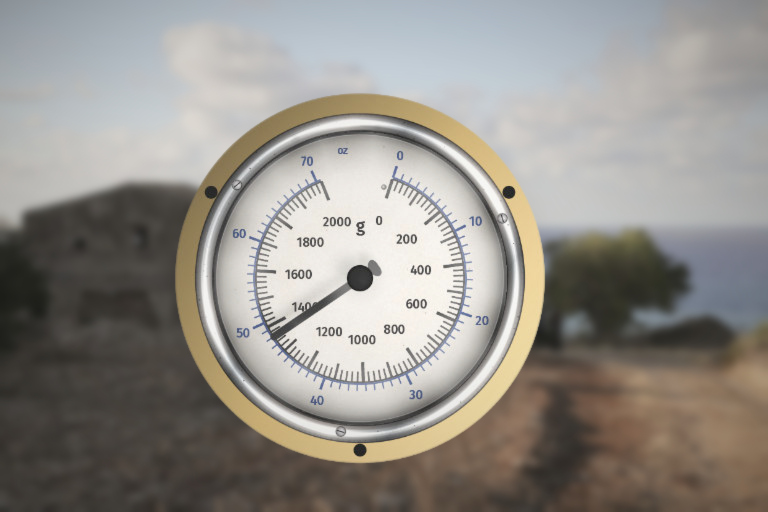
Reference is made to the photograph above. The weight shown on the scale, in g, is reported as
1360 g
